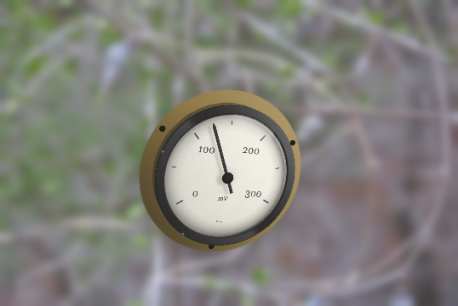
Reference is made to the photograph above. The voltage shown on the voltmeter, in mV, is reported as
125 mV
